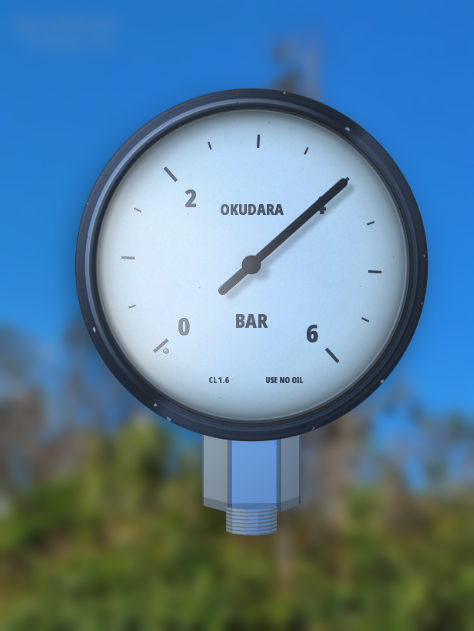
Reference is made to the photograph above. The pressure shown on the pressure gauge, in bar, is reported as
4 bar
